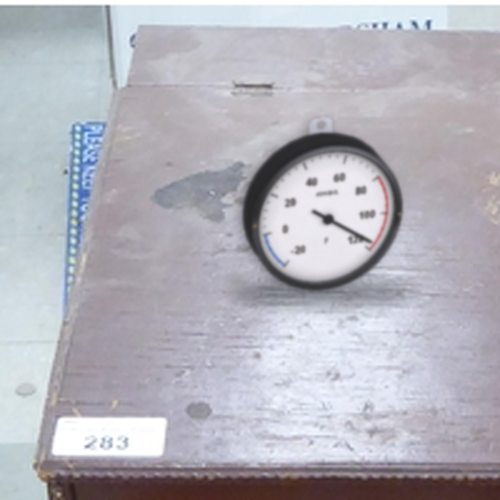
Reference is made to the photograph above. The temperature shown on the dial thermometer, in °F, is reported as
116 °F
